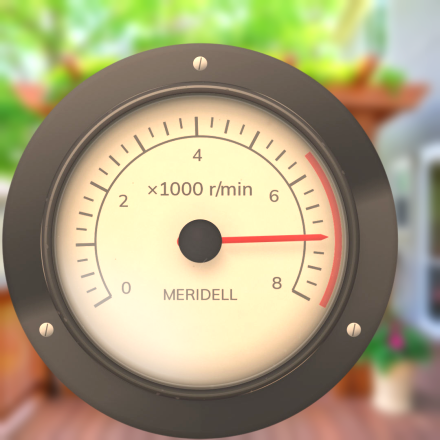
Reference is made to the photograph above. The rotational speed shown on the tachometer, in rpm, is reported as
7000 rpm
